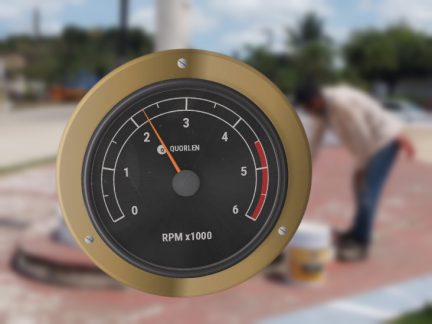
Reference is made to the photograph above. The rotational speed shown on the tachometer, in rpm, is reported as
2250 rpm
